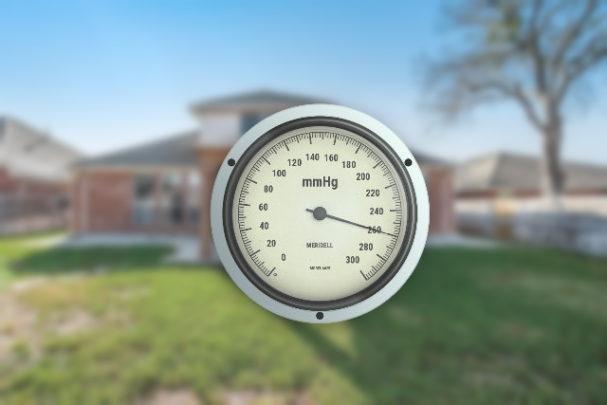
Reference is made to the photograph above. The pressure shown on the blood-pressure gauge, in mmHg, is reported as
260 mmHg
